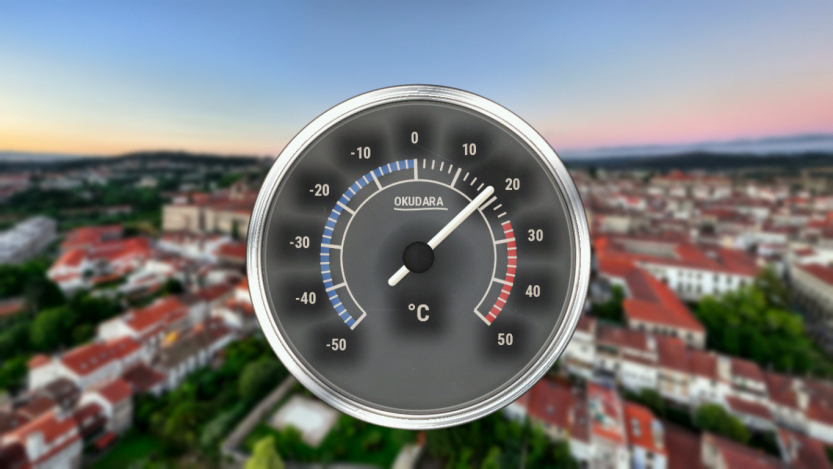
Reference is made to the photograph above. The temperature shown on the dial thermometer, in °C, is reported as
18 °C
